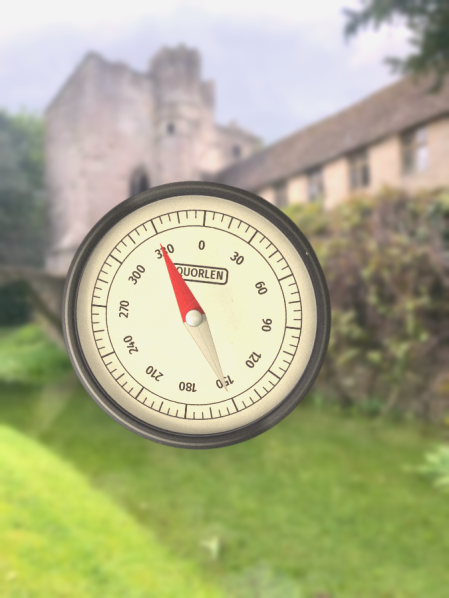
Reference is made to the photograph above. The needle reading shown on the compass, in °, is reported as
330 °
